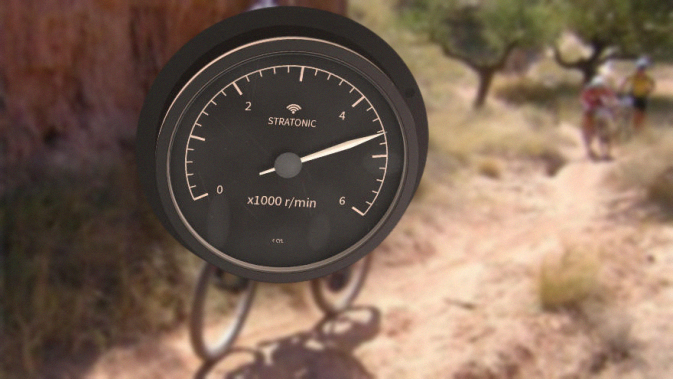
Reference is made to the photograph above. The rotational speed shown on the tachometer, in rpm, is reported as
4600 rpm
